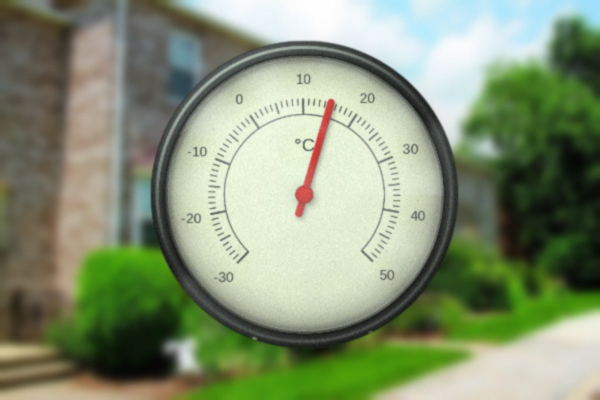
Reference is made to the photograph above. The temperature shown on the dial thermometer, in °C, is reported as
15 °C
